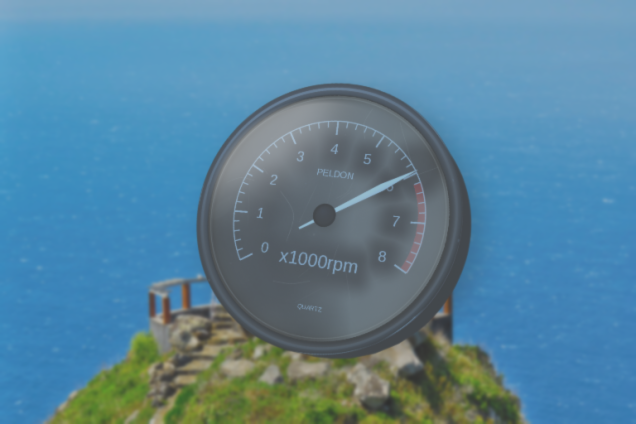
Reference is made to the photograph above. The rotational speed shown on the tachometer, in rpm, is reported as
6000 rpm
